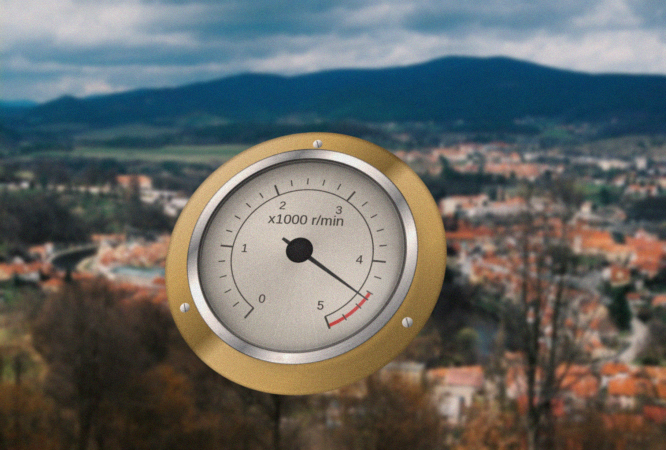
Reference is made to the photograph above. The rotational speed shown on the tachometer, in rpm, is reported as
4500 rpm
